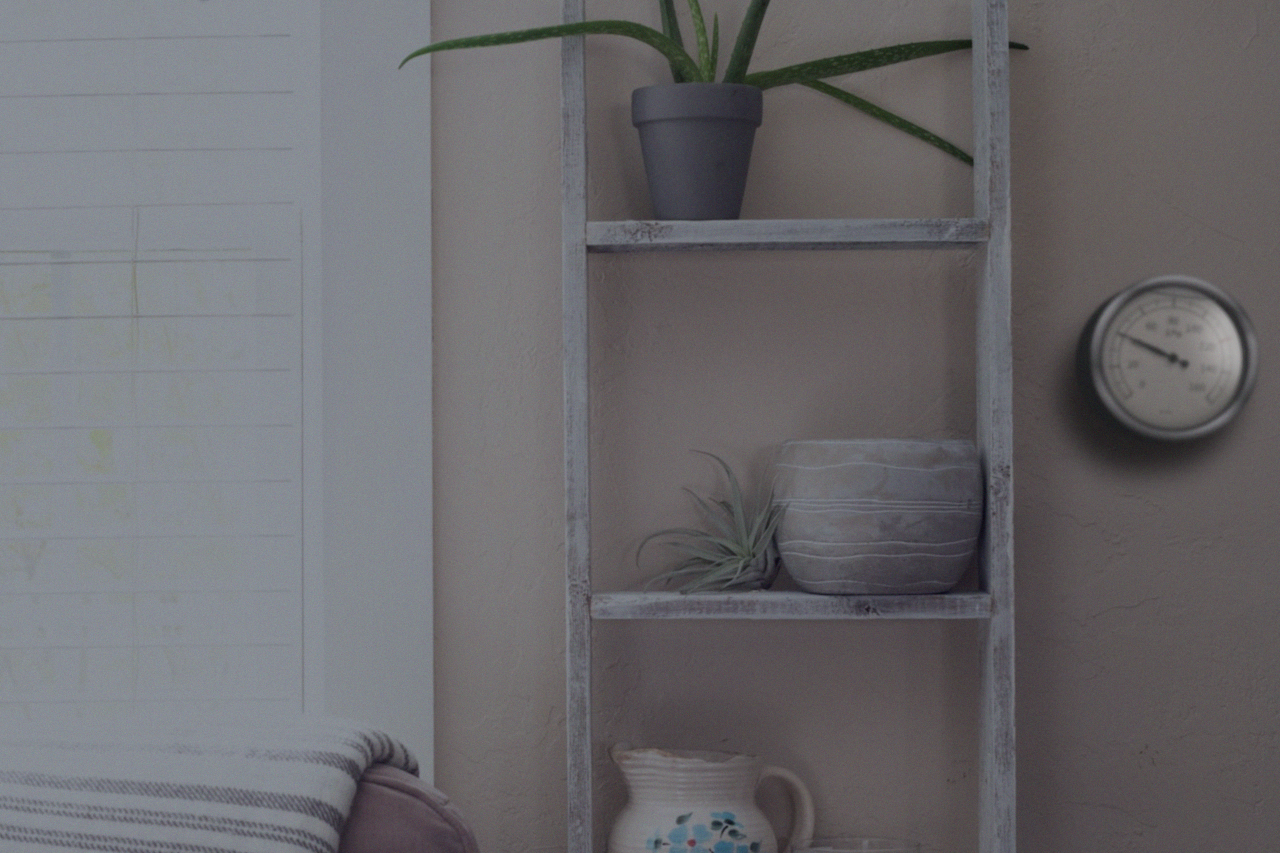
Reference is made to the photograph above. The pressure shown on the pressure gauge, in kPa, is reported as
40 kPa
